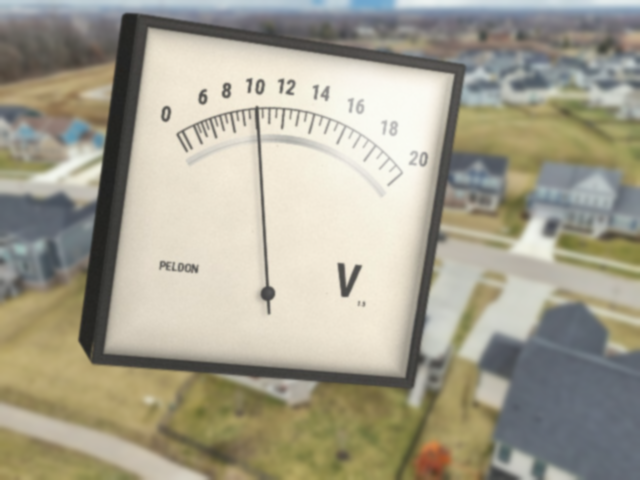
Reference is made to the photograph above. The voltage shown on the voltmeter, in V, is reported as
10 V
